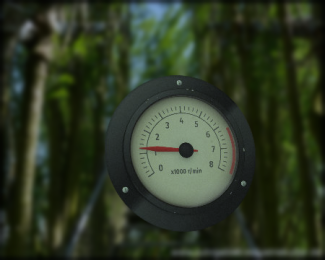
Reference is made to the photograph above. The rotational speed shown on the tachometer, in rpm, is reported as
1200 rpm
